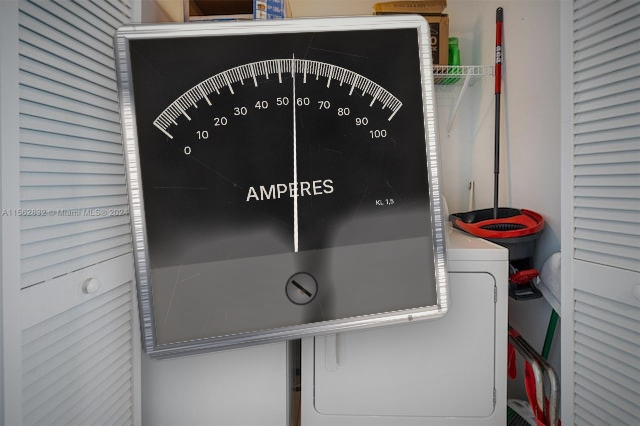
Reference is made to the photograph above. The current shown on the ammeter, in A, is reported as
55 A
